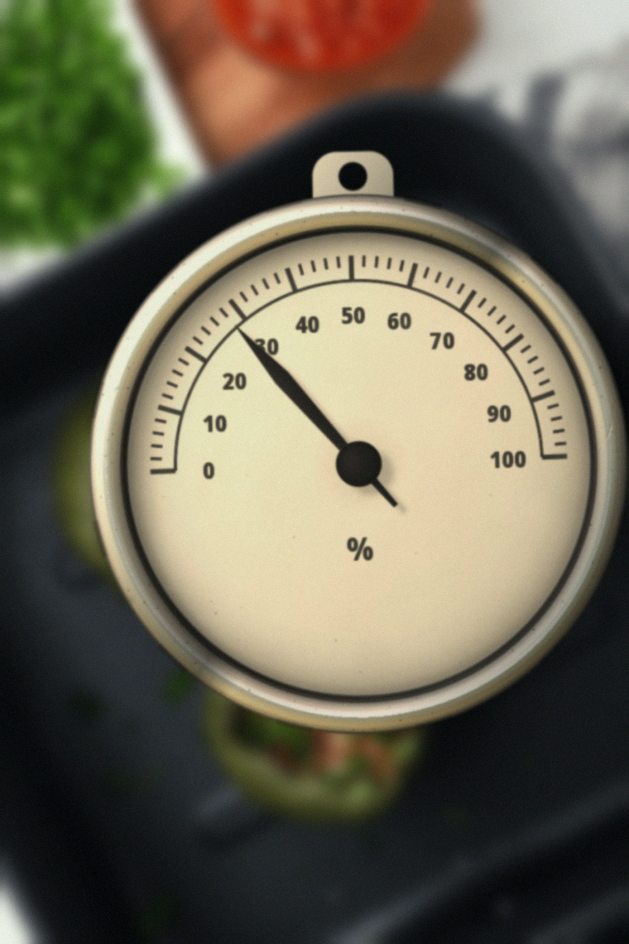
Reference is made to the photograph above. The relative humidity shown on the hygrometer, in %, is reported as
28 %
